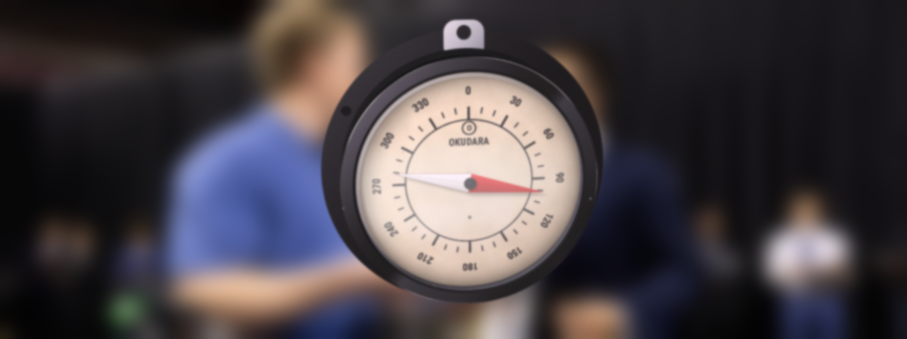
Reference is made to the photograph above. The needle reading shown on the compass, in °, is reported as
100 °
